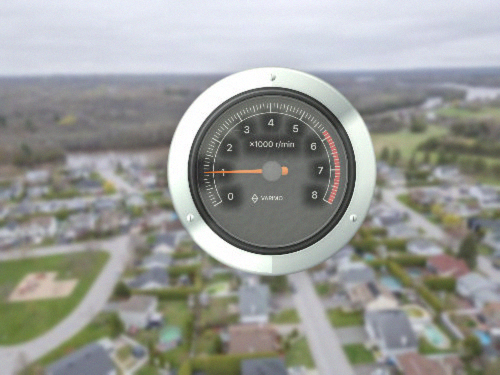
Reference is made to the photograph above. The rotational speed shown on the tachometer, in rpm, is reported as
1000 rpm
